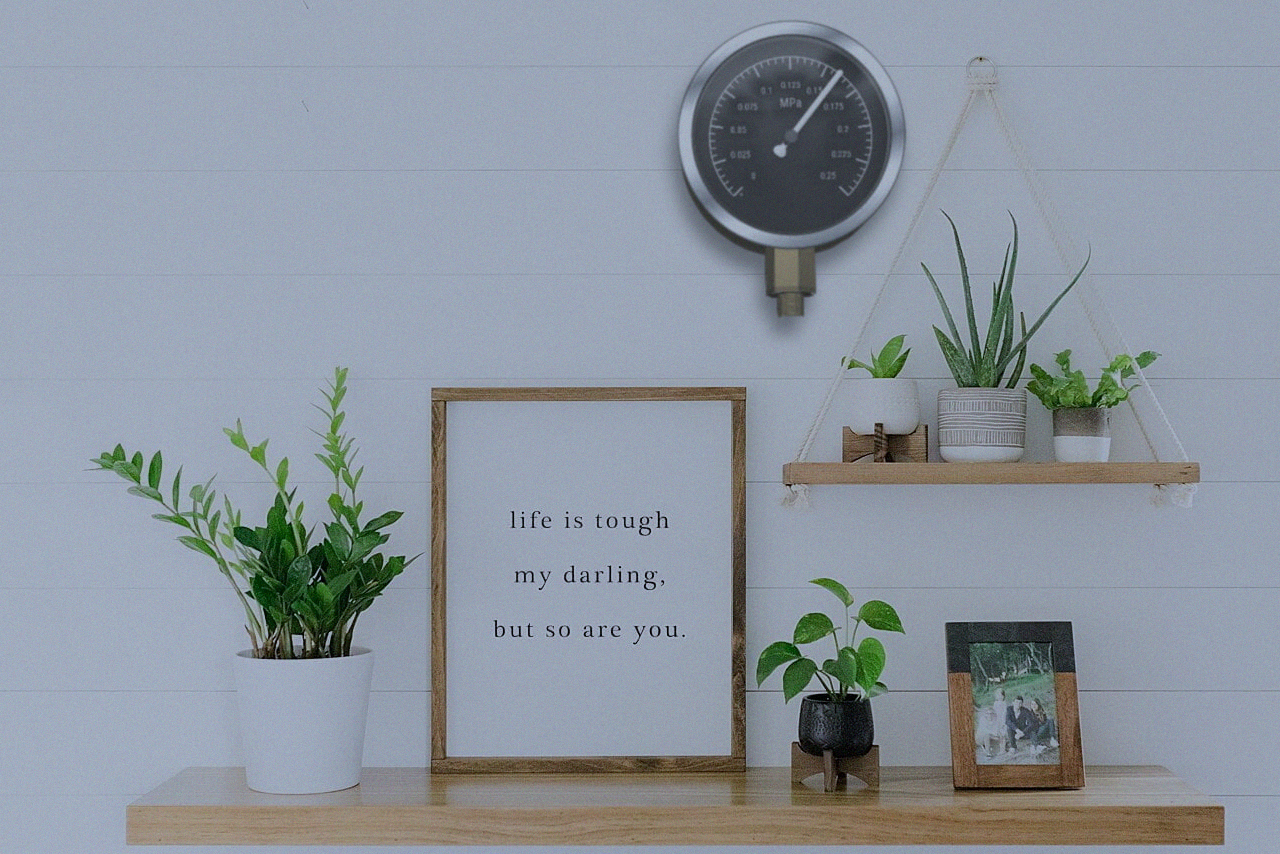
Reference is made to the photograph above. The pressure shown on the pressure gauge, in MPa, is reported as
0.16 MPa
